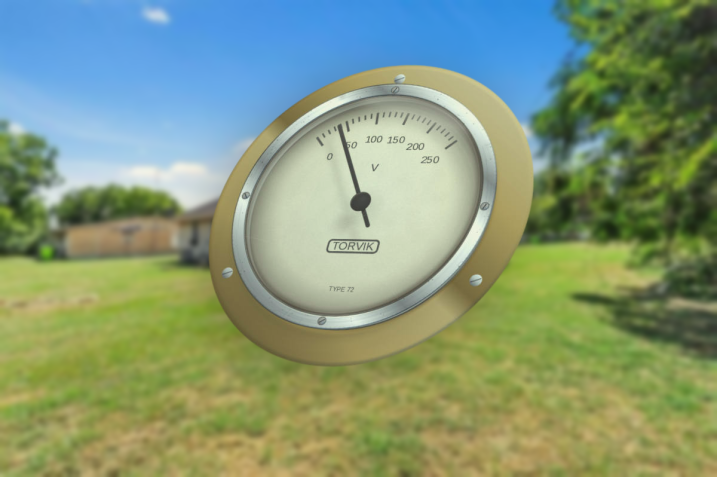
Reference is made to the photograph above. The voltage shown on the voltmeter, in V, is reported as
40 V
